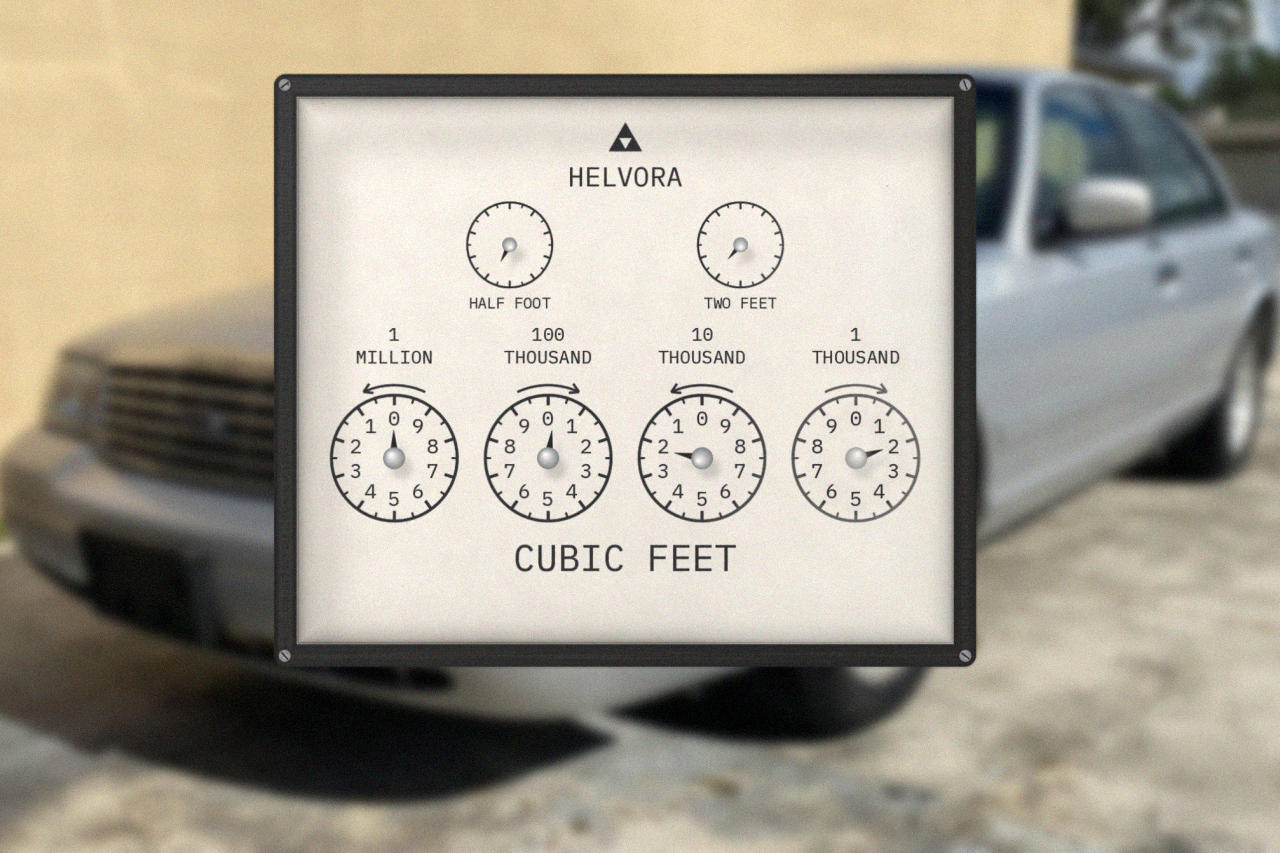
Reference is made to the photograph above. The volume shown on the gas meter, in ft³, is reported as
2200 ft³
